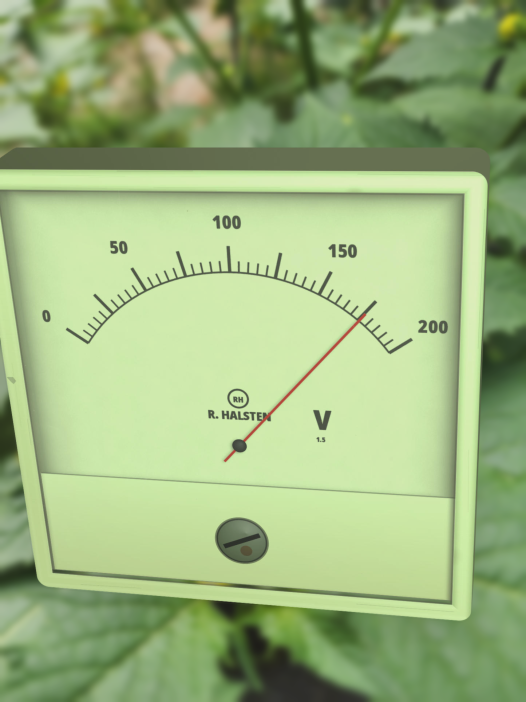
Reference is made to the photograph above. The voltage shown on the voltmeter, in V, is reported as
175 V
